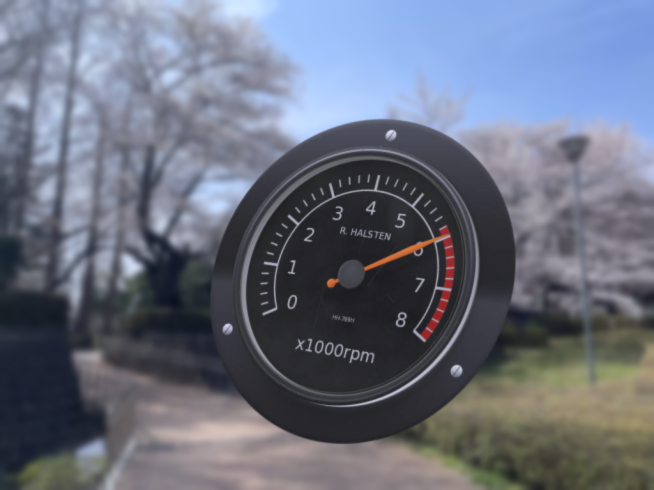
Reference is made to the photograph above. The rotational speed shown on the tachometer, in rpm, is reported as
6000 rpm
